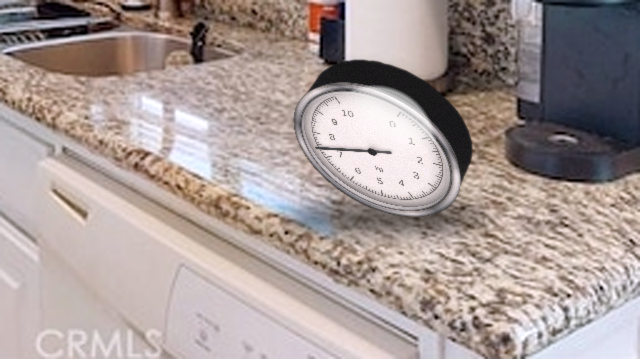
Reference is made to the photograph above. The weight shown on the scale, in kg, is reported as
7.5 kg
